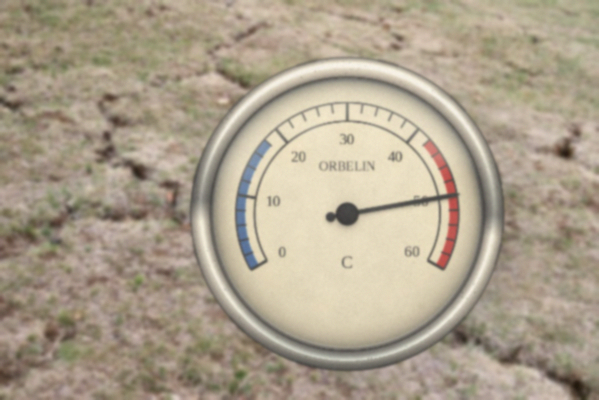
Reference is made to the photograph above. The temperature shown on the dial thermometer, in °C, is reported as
50 °C
